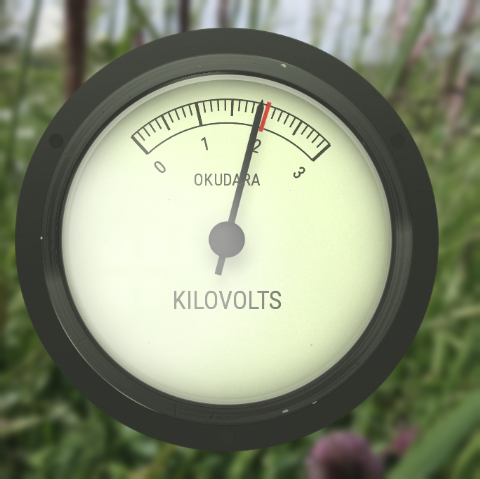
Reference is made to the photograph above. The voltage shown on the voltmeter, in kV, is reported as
1.9 kV
